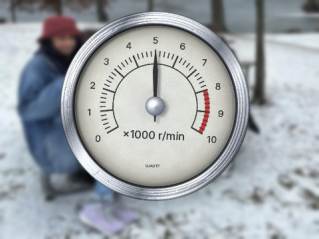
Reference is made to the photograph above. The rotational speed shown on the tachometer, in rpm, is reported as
5000 rpm
